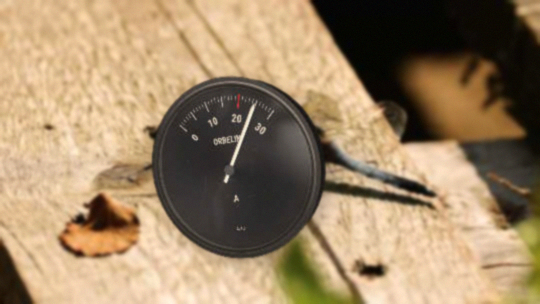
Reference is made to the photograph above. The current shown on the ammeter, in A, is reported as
25 A
